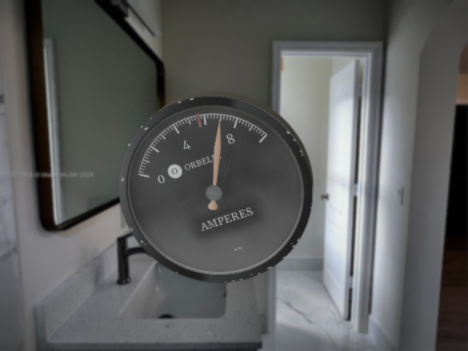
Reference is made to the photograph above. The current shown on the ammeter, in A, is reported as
7 A
